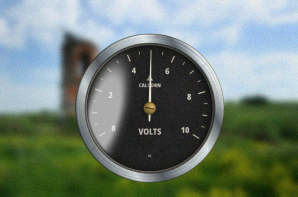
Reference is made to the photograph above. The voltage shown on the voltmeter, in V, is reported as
5 V
